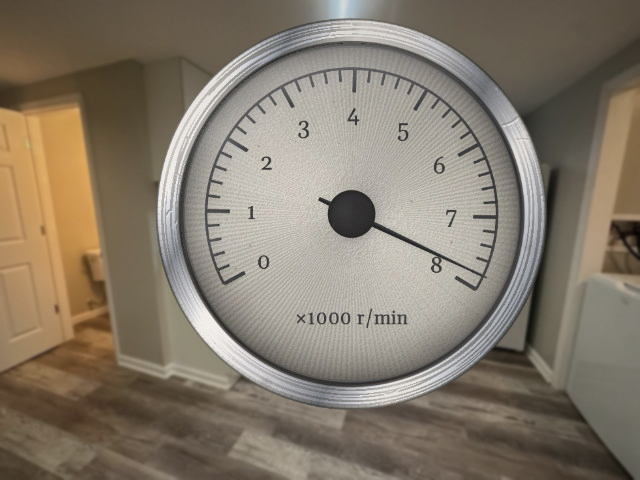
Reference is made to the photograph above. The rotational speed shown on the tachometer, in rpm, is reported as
7800 rpm
